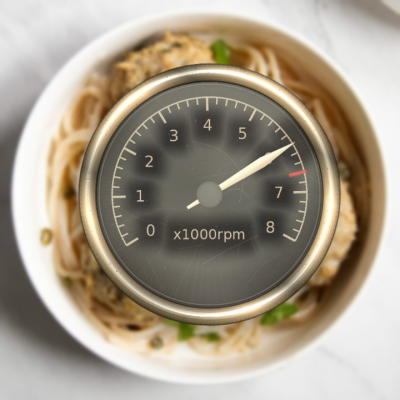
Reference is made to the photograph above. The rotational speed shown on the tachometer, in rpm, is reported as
6000 rpm
